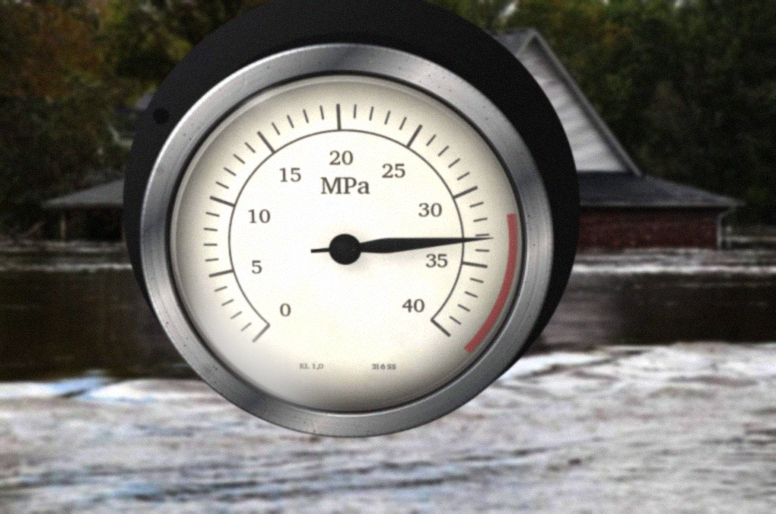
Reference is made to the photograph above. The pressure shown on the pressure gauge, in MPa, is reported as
33 MPa
